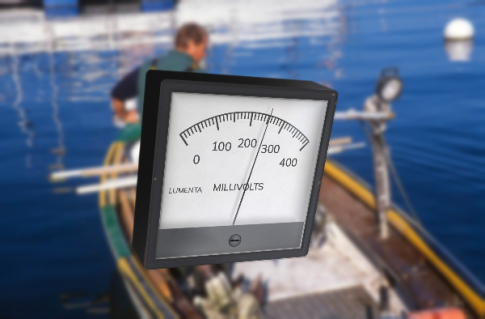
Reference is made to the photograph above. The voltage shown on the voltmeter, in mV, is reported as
250 mV
